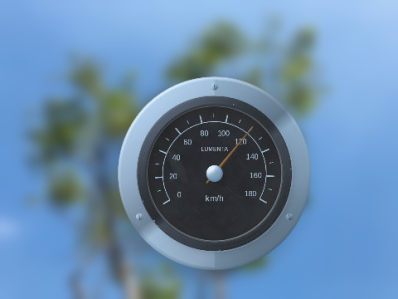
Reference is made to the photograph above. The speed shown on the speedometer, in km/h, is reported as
120 km/h
